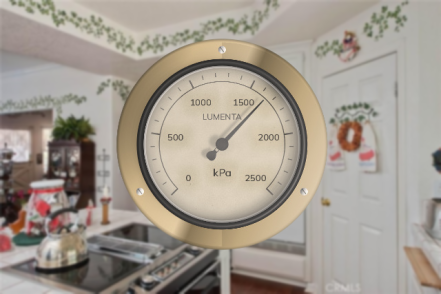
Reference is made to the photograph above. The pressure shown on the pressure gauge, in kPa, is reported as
1650 kPa
